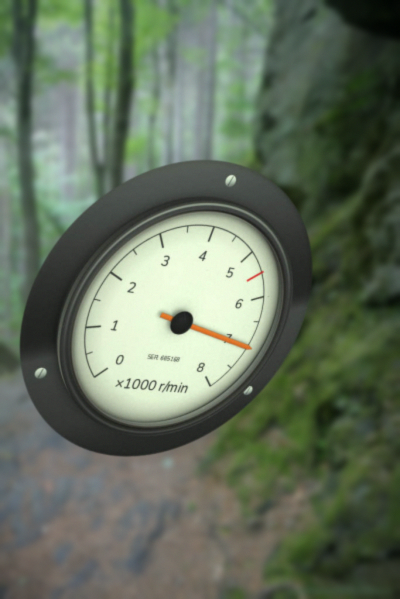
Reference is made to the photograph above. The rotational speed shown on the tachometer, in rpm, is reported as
7000 rpm
